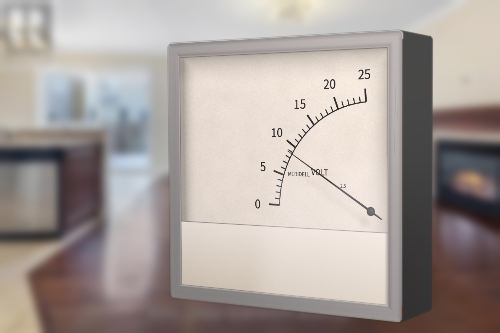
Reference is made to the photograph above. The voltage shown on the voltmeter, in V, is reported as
9 V
